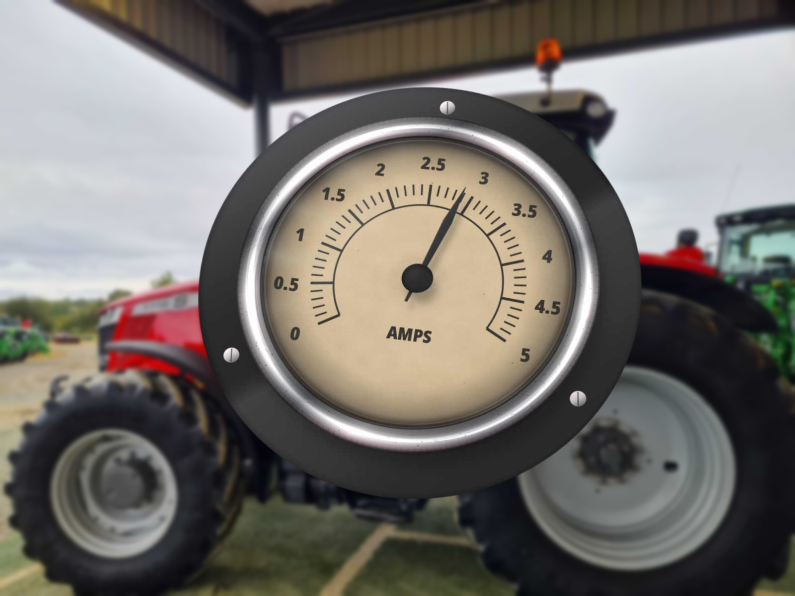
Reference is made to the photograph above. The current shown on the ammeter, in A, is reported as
2.9 A
